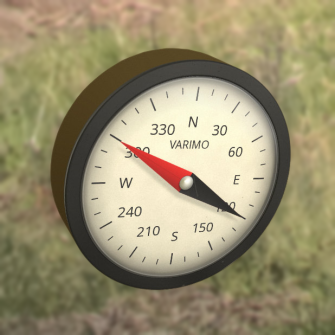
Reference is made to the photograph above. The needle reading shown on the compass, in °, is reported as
300 °
